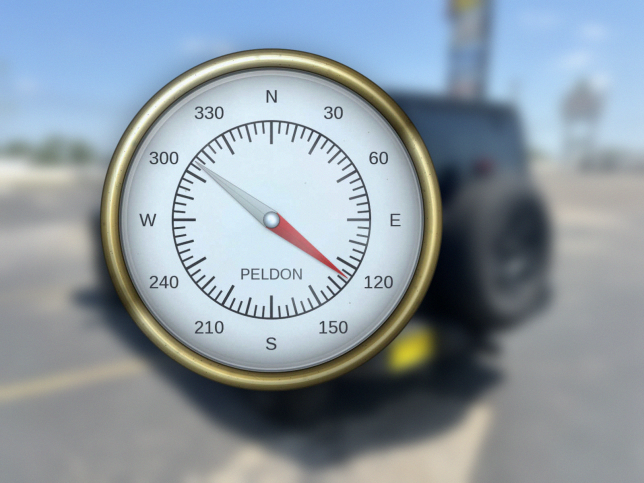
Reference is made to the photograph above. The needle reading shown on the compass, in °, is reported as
127.5 °
